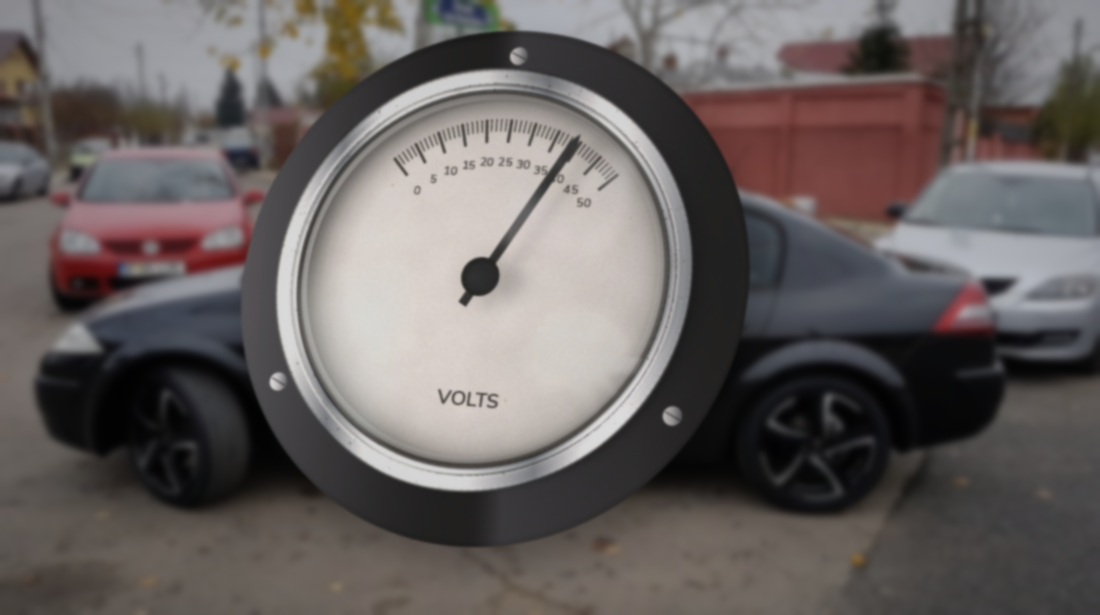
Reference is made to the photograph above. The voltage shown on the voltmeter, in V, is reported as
40 V
